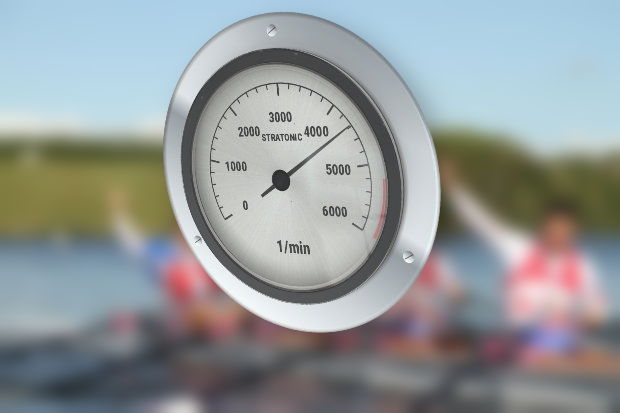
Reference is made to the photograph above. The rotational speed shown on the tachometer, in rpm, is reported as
4400 rpm
